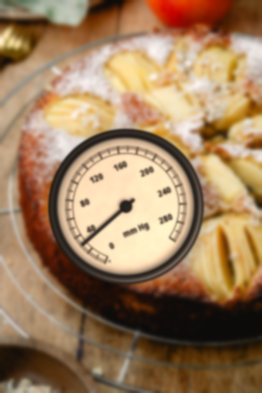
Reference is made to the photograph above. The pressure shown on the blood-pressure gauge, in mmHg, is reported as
30 mmHg
